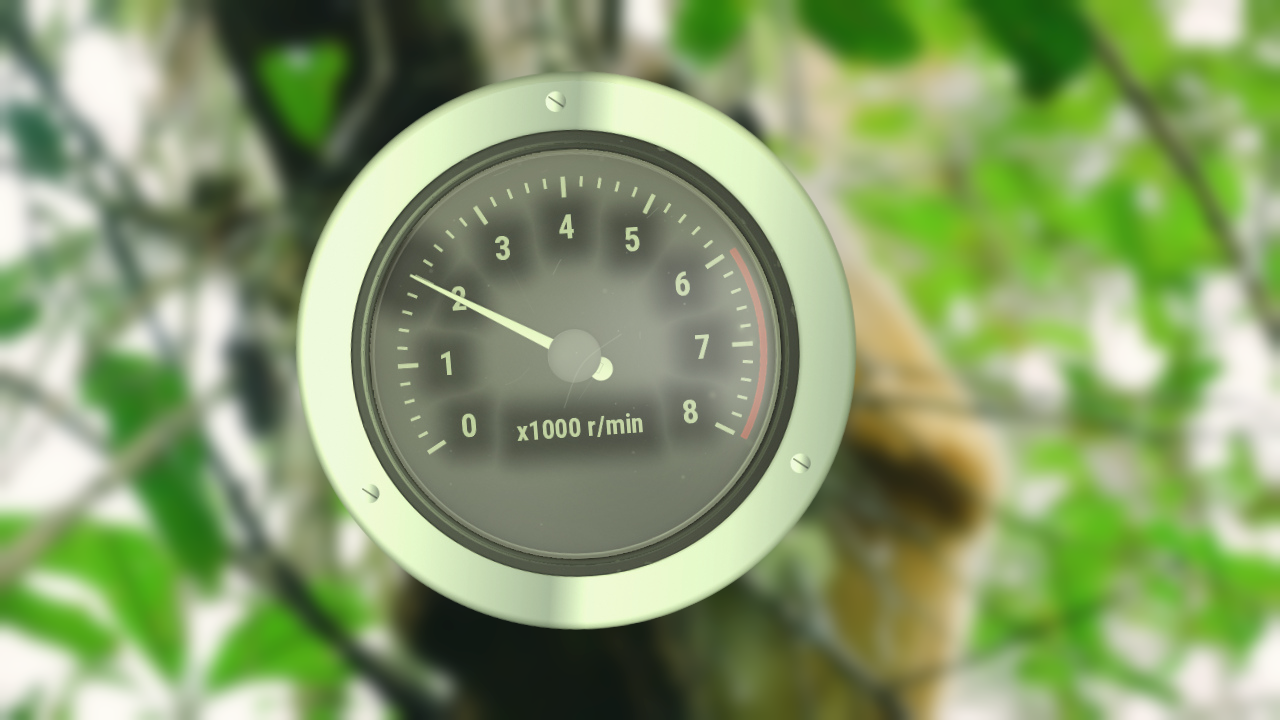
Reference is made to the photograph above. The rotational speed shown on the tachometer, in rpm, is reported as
2000 rpm
